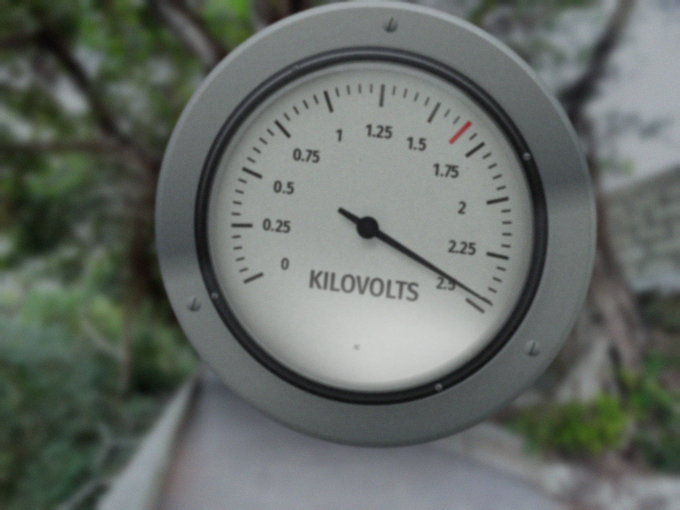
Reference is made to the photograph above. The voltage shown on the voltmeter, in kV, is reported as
2.45 kV
